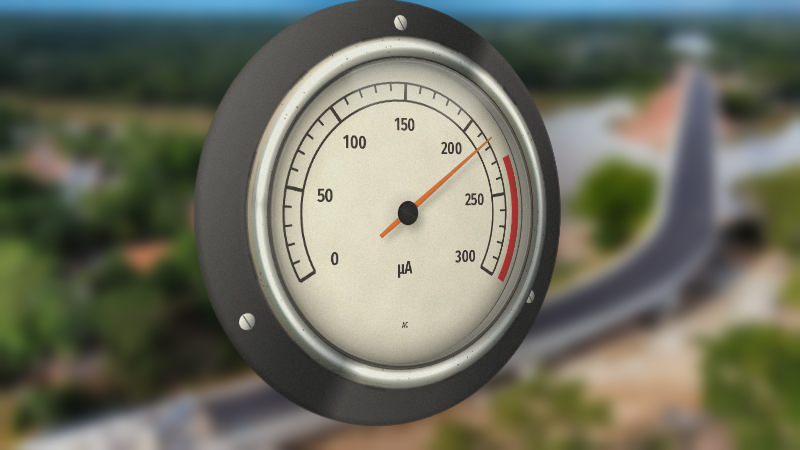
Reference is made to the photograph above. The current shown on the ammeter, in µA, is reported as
215 µA
